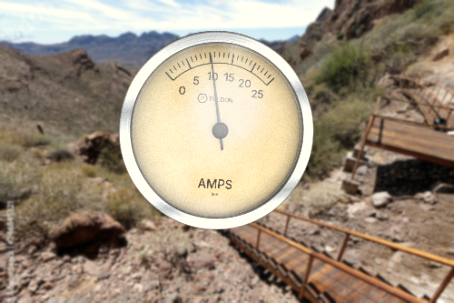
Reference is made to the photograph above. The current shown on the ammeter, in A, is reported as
10 A
